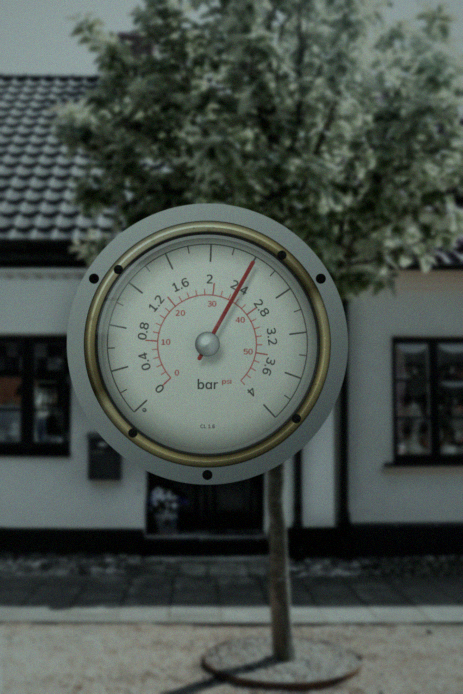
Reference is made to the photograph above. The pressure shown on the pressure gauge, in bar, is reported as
2.4 bar
